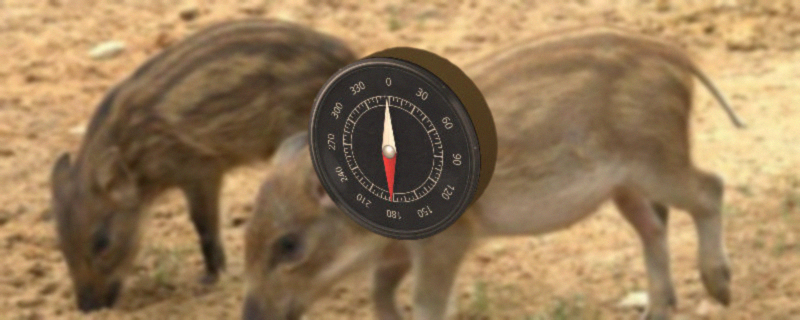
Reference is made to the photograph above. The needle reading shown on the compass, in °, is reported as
180 °
